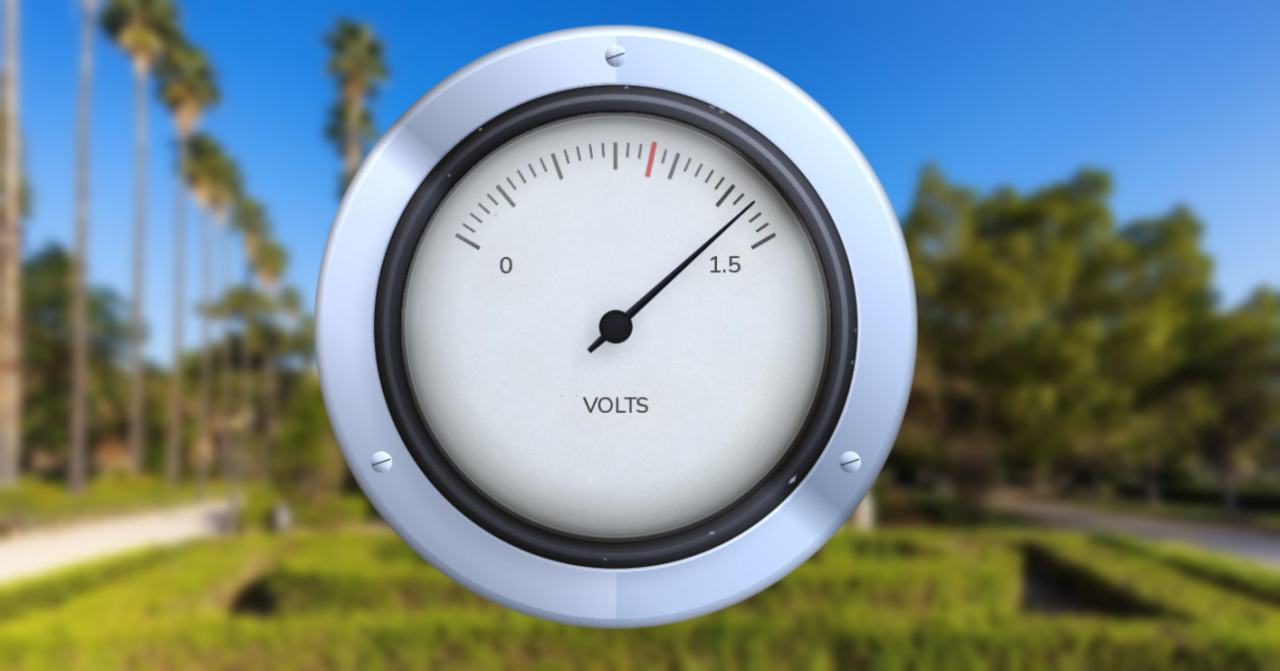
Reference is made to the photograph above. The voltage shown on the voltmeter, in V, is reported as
1.35 V
